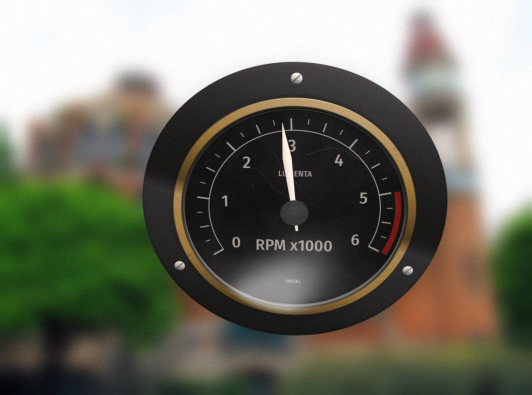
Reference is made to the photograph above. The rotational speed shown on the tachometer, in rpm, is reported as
2875 rpm
